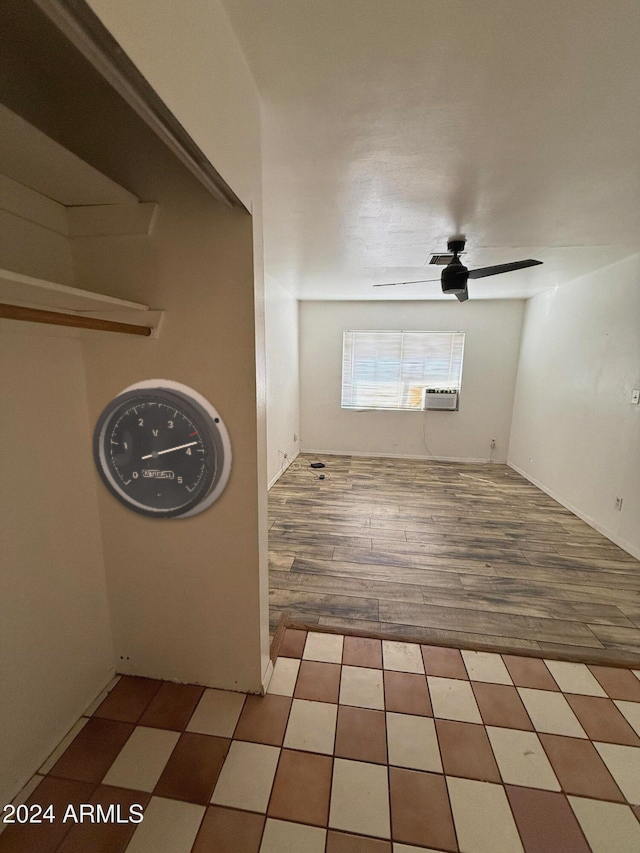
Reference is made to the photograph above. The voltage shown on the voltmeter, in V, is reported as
3.8 V
